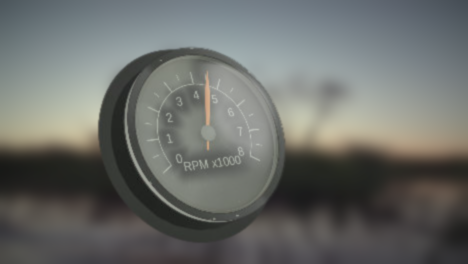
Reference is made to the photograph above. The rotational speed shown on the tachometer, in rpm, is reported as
4500 rpm
